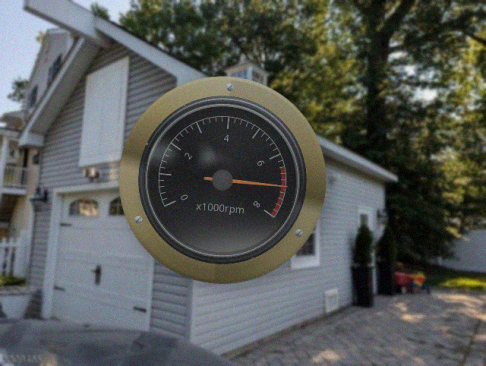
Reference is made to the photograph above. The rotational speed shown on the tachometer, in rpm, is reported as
7000 rpm
